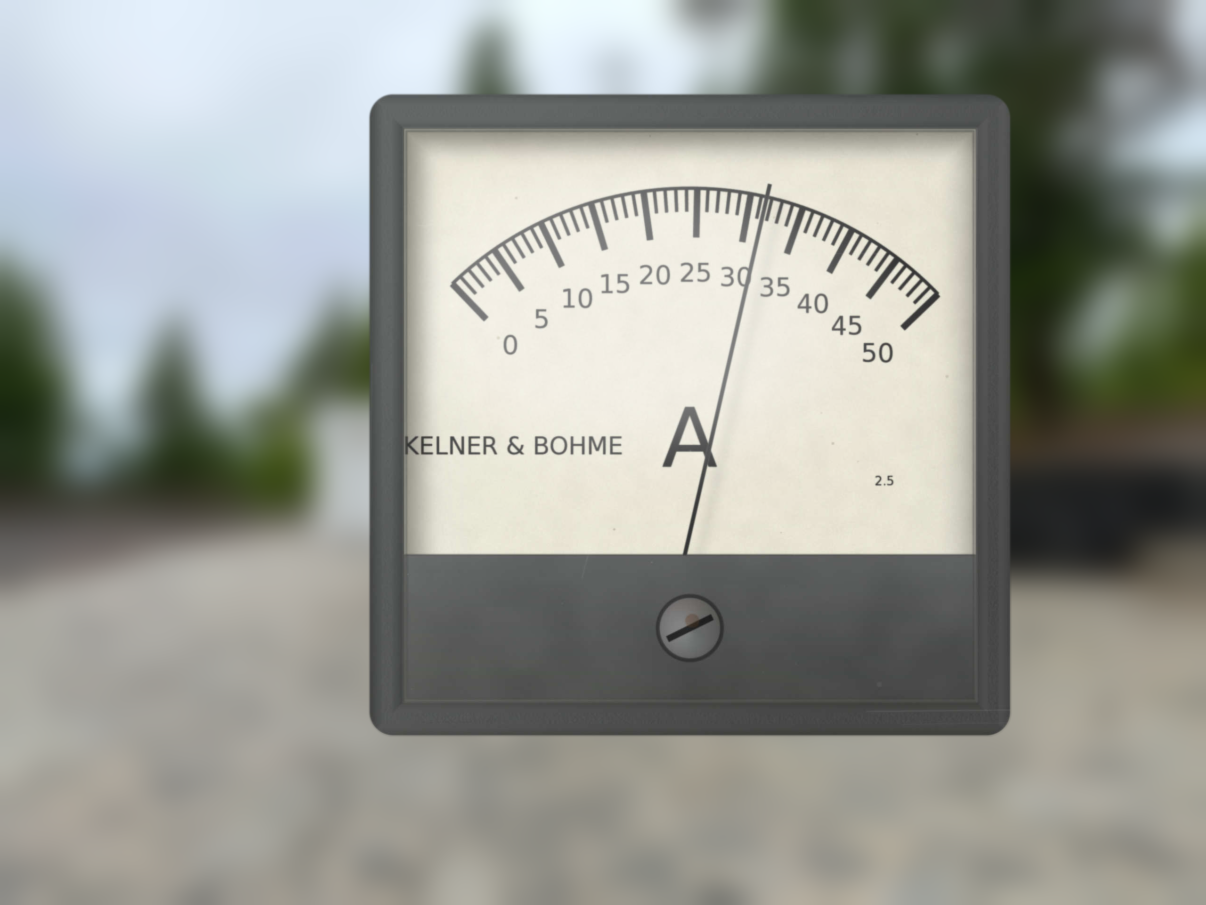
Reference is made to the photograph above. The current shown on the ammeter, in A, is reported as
31.5 A
